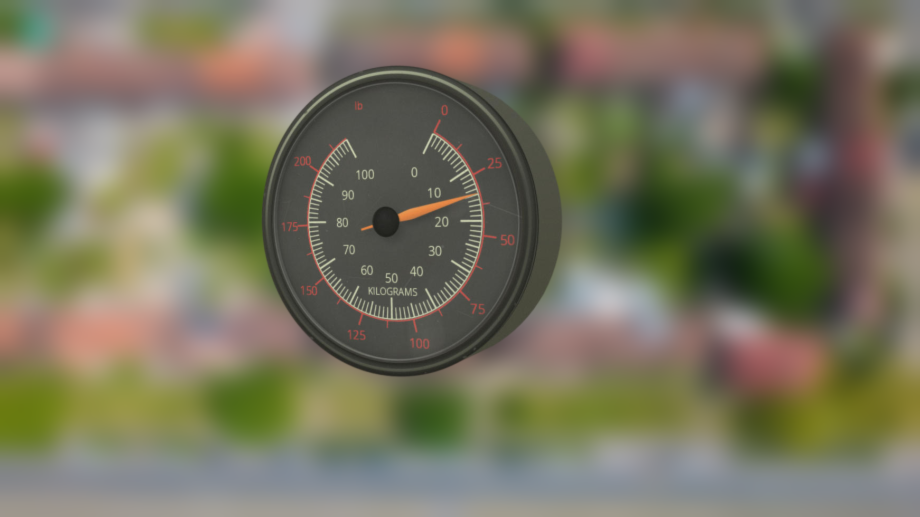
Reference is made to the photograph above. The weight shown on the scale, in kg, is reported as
15 kg
